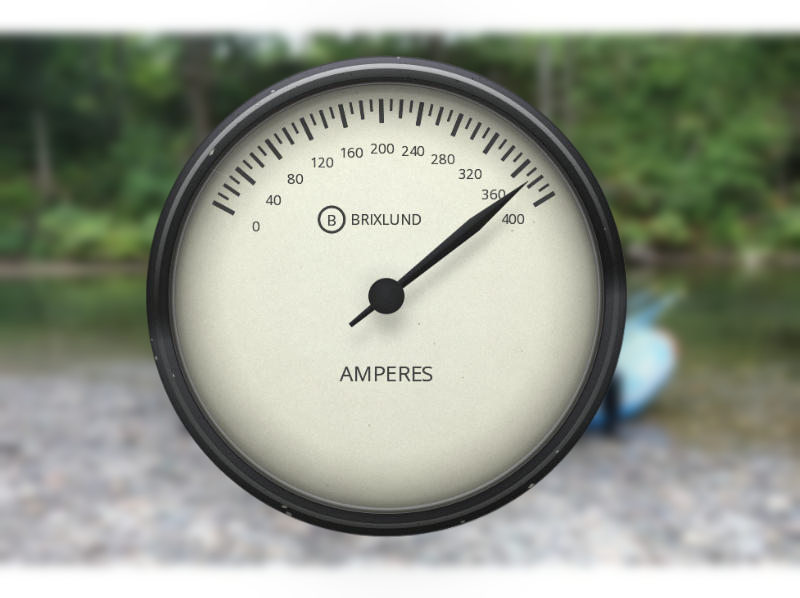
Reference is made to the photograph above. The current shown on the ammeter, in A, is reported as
375 A
